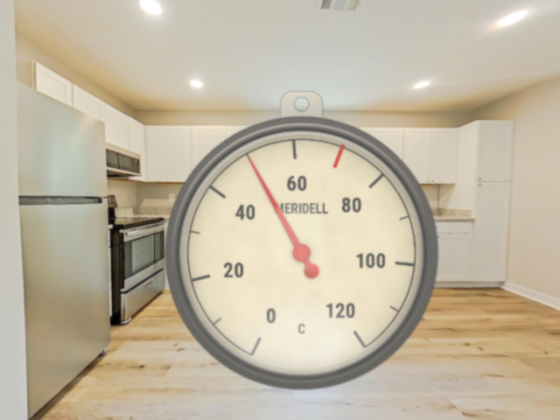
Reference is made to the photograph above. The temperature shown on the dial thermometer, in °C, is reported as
50 °C
